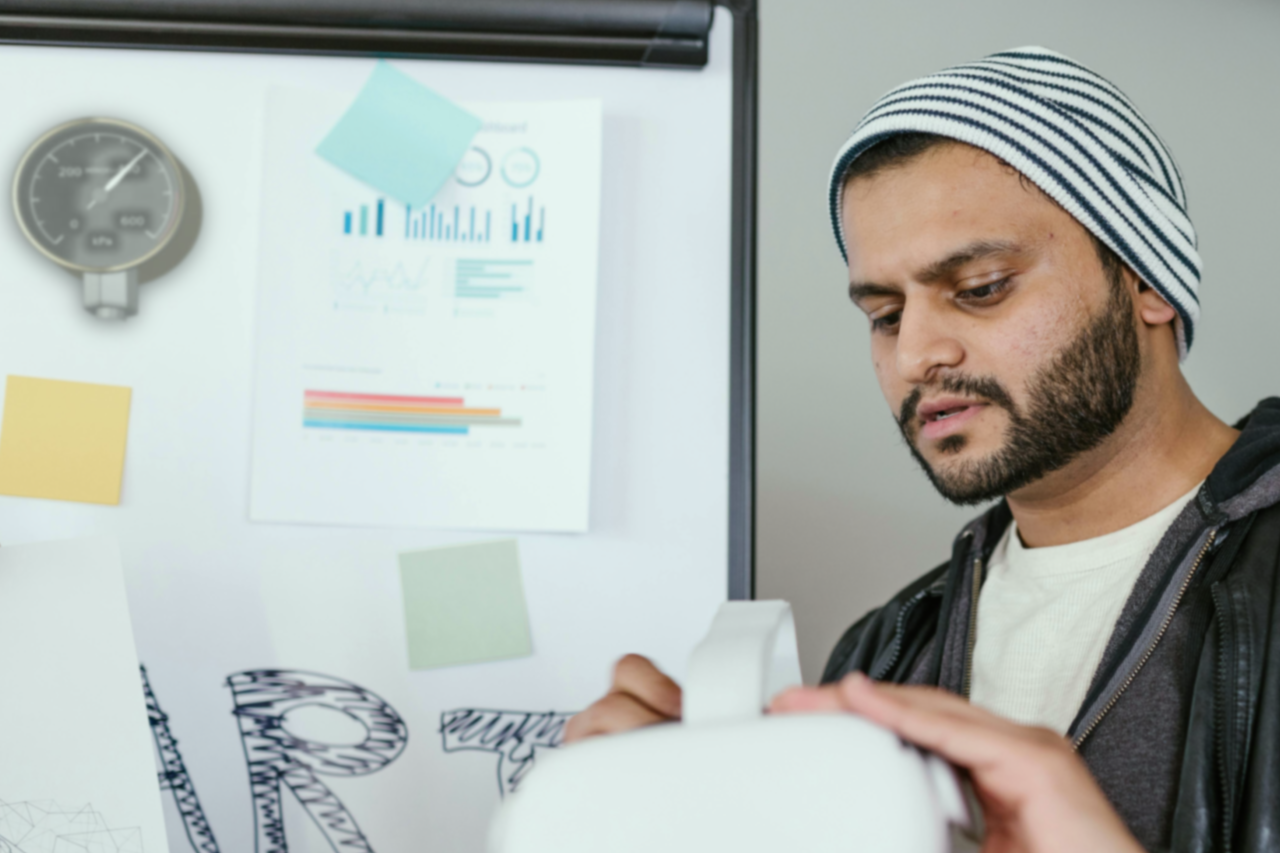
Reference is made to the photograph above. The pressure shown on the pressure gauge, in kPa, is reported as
400 kPa
